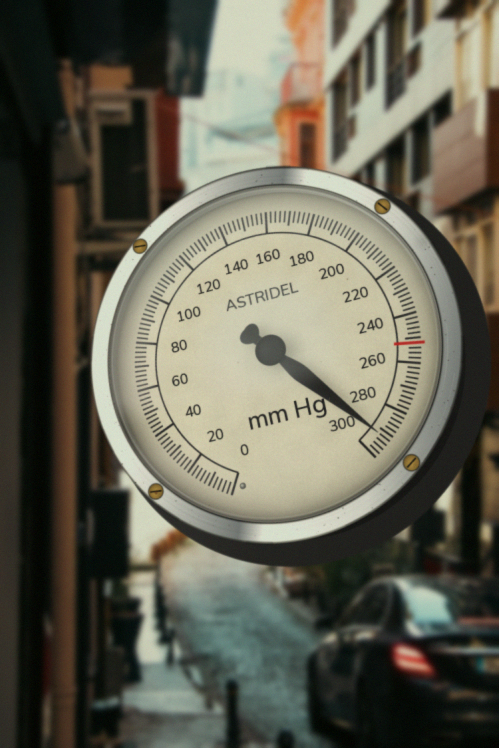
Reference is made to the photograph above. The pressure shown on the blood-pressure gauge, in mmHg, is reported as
292 mmHg
